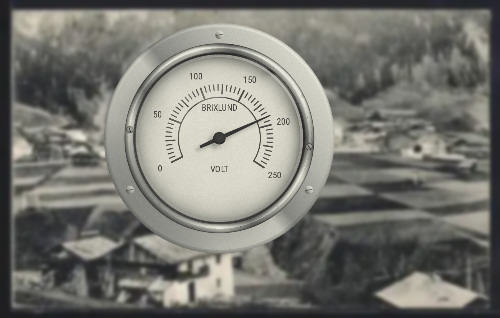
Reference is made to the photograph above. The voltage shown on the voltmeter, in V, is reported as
190 V
